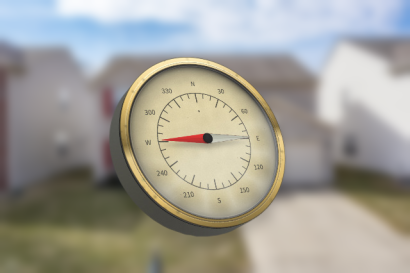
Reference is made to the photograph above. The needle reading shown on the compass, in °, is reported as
270 °
